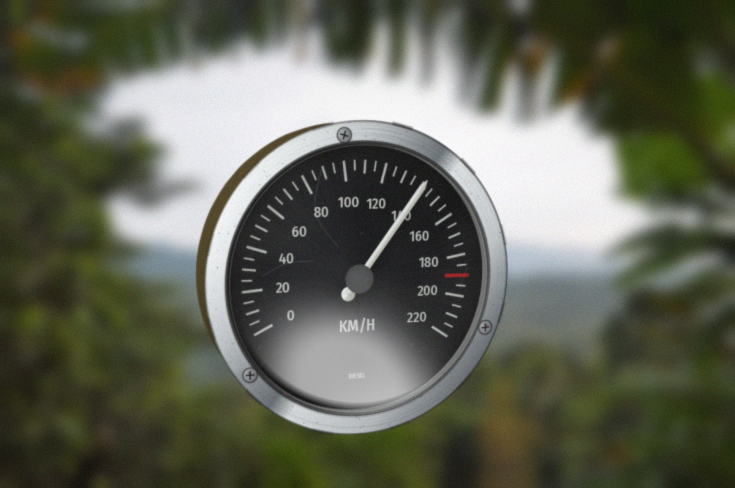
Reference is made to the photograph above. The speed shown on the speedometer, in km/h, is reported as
140 km/h
